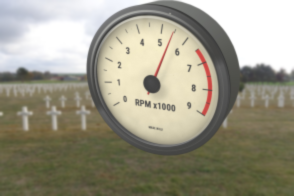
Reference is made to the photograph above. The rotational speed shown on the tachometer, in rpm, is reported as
5500 rpm
